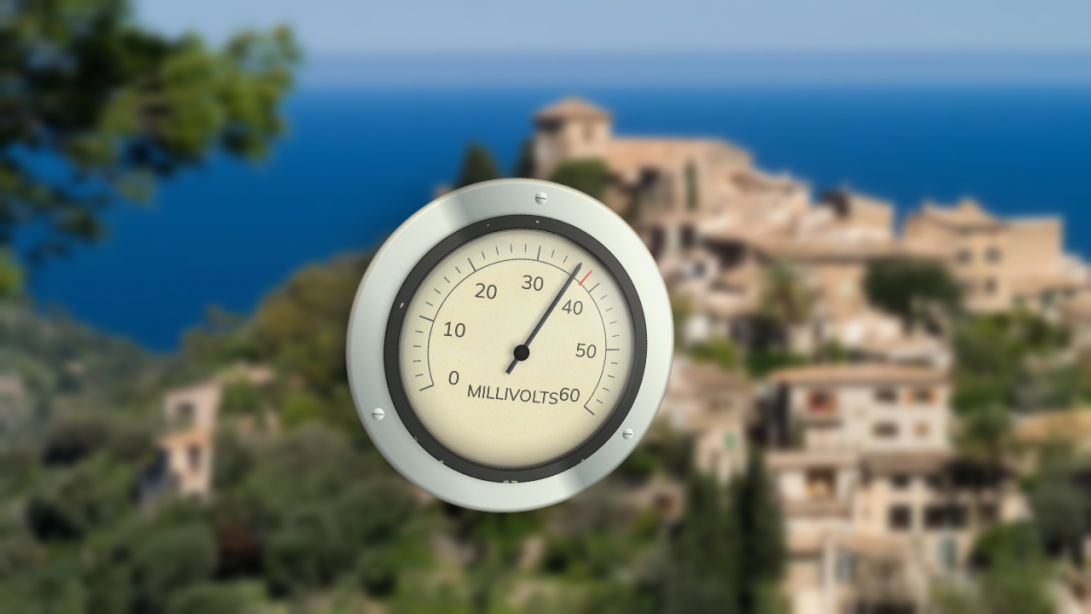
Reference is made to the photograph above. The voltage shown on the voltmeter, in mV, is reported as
36 mV
